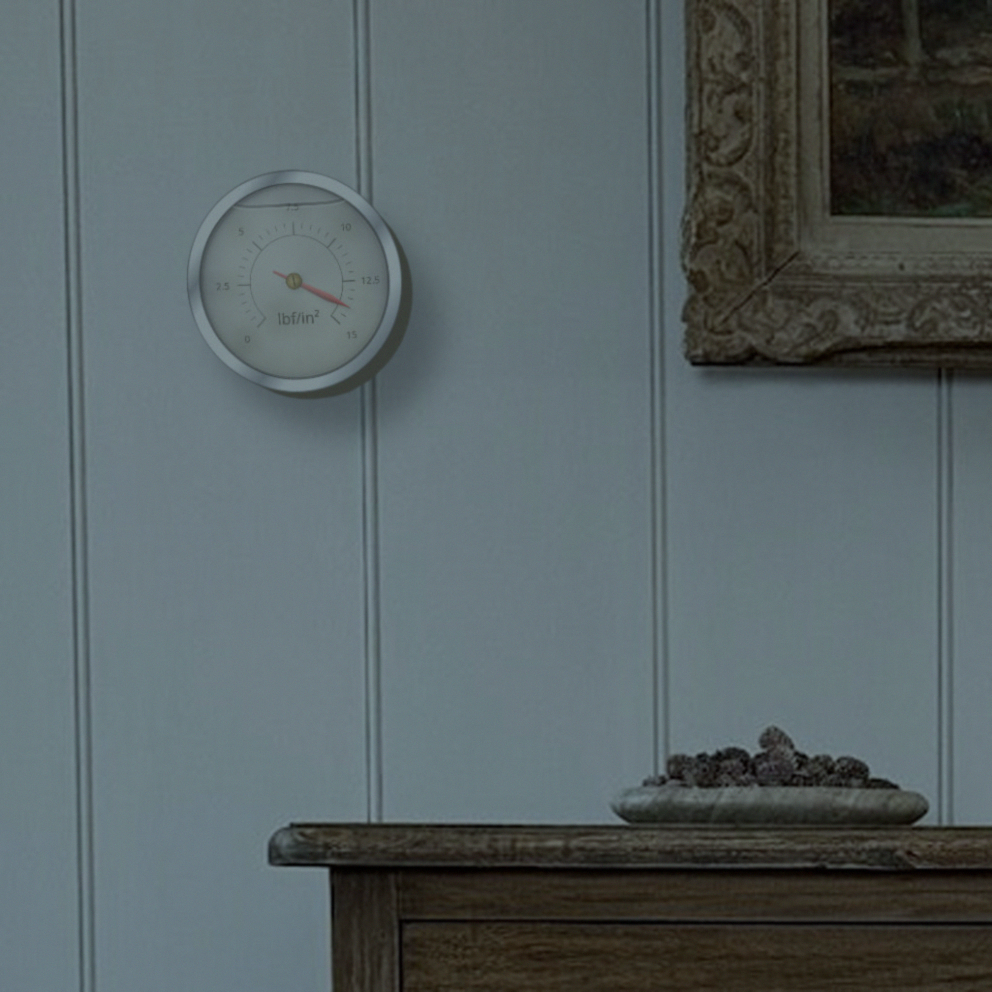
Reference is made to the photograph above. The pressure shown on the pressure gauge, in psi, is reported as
14 psi
